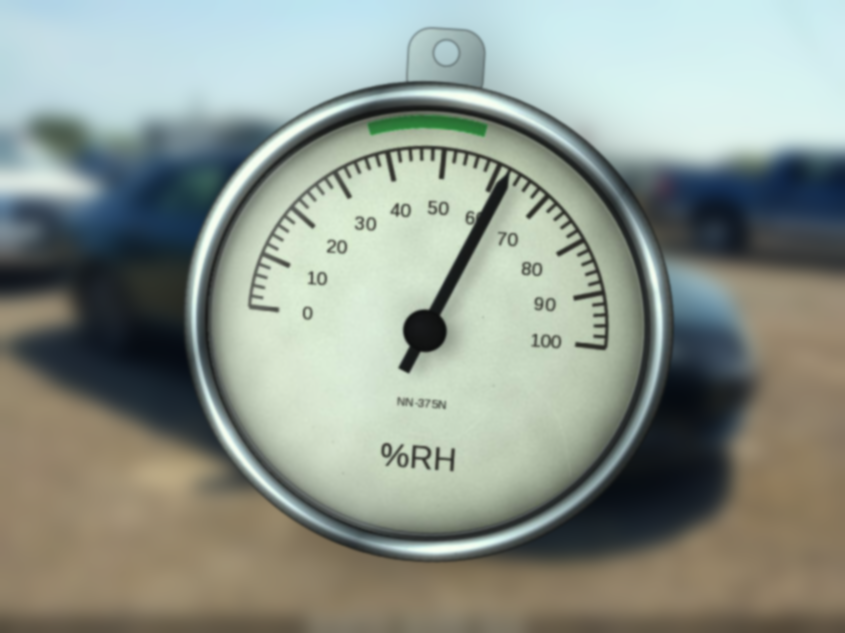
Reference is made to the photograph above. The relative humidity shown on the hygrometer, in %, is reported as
62 %
